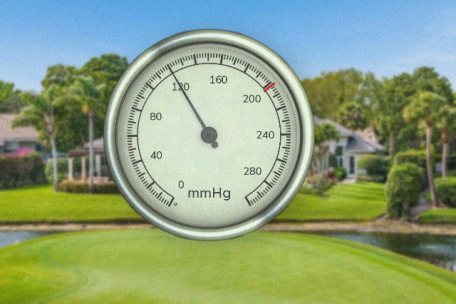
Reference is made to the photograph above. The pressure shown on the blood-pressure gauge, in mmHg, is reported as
120 mmHg
